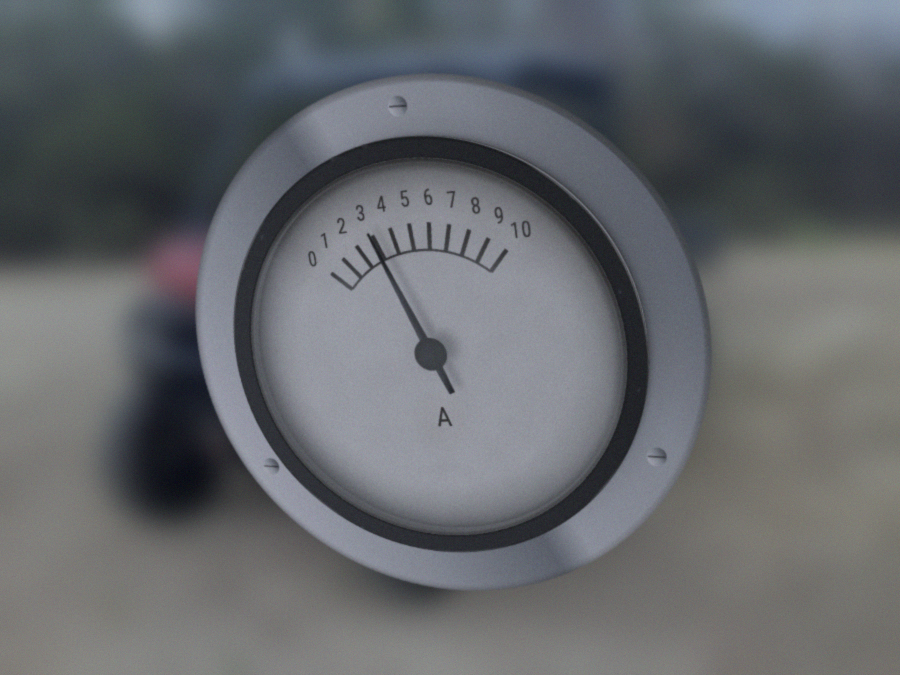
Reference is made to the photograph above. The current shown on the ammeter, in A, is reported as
3 A
